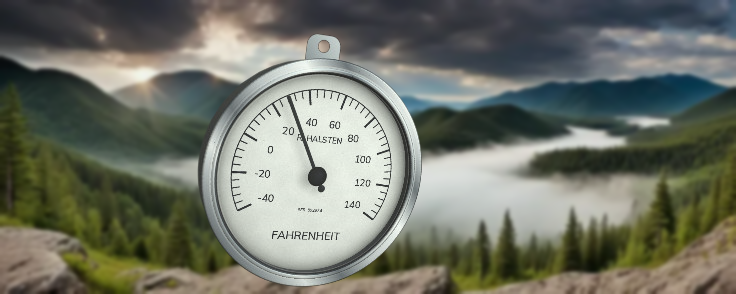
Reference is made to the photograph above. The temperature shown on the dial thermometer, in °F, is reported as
28 °F
